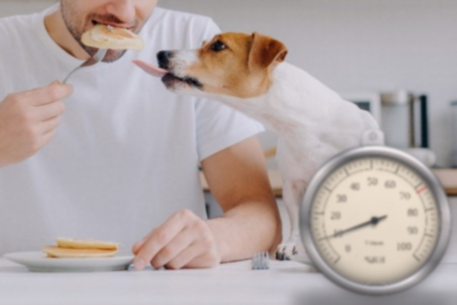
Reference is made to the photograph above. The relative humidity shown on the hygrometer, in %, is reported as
10 %
